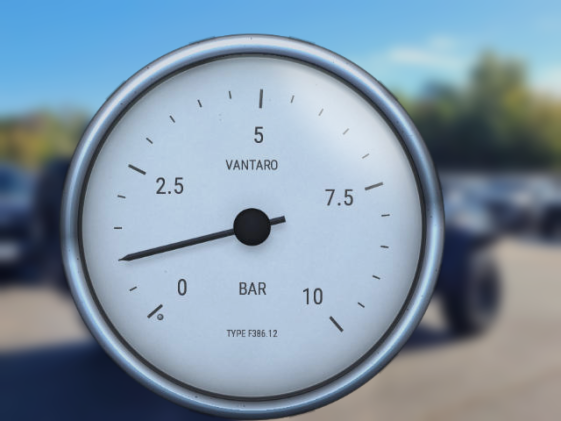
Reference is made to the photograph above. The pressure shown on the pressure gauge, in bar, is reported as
1 bar
